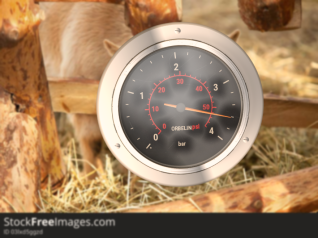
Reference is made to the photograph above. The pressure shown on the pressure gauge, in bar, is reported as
3.6 bar
